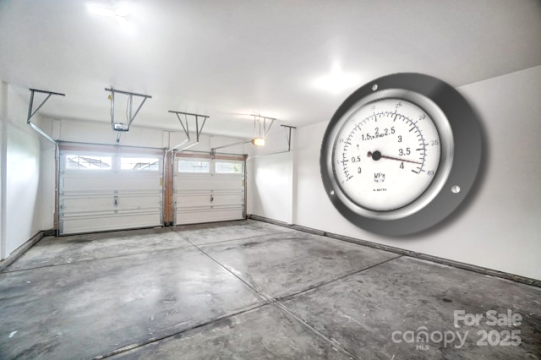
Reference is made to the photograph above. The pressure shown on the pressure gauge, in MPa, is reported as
3.8 MPa
